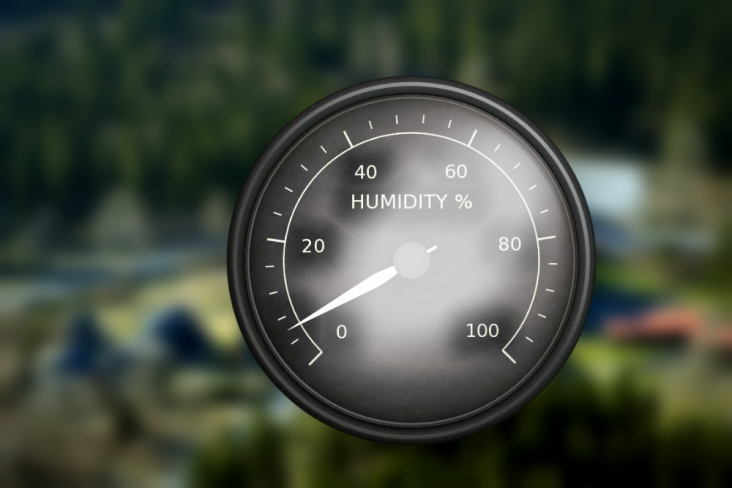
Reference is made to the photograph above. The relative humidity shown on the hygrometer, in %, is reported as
6 %
